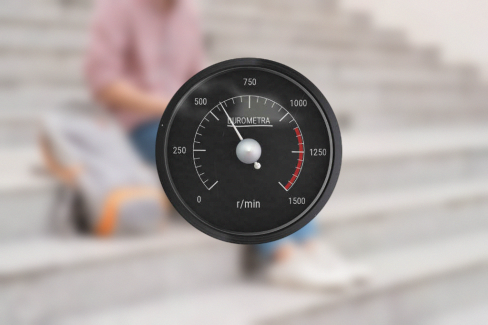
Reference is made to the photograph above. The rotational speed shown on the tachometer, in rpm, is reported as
575 rpm
